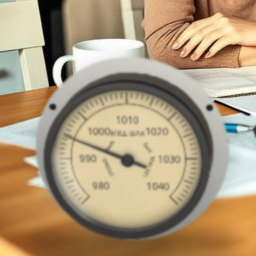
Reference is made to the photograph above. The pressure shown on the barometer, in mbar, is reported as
995 mbar
